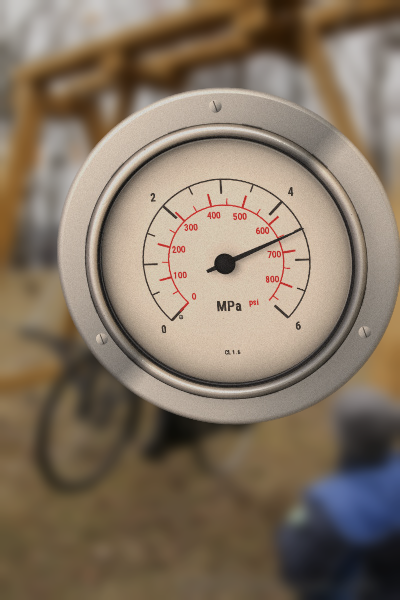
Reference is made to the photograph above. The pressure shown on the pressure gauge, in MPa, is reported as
4.5 MPa
